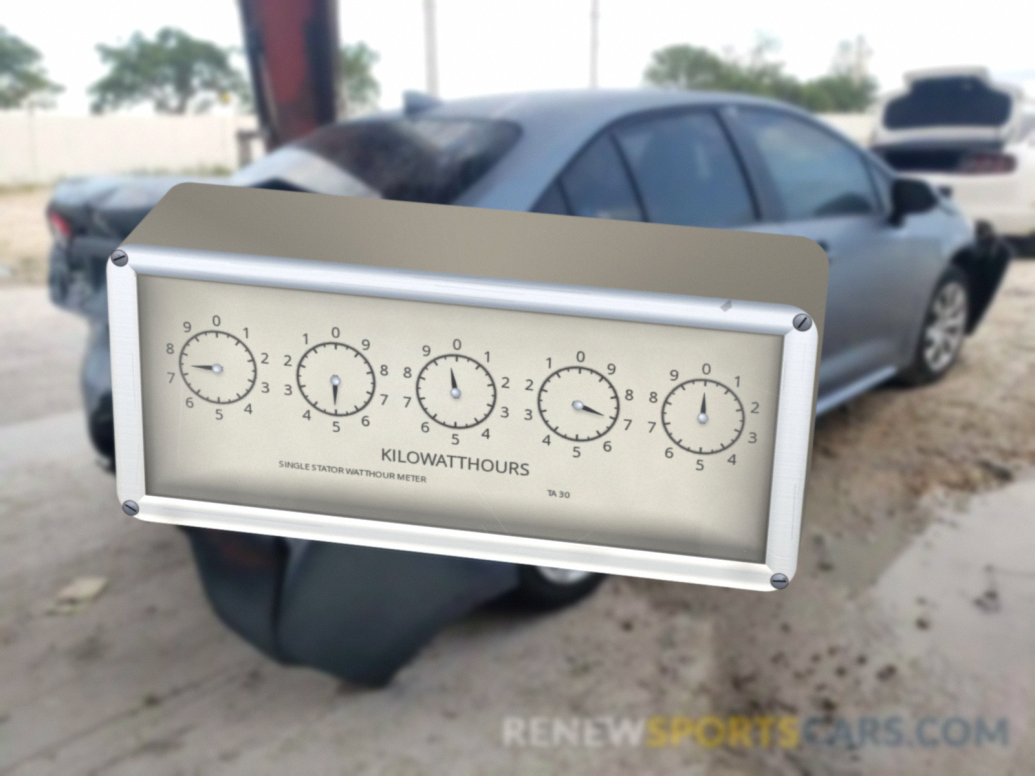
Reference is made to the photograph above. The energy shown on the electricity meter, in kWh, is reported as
74970 kWh
